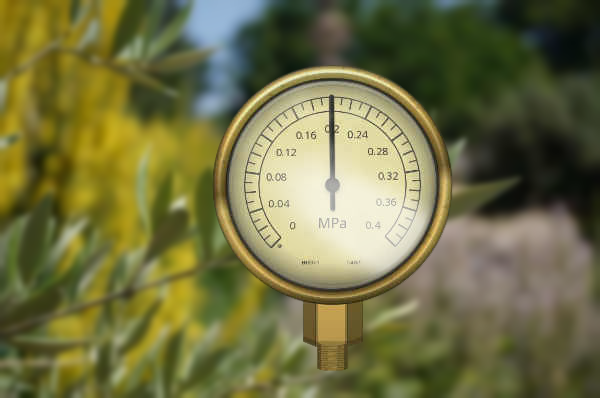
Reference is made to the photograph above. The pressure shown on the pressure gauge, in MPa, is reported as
0.2 MPa
